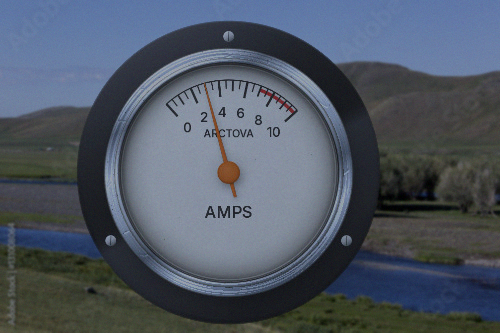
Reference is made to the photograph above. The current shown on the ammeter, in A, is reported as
3 A
